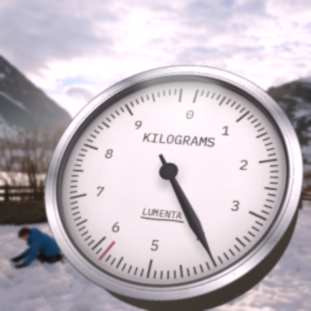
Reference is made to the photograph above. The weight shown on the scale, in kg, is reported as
4 kg
